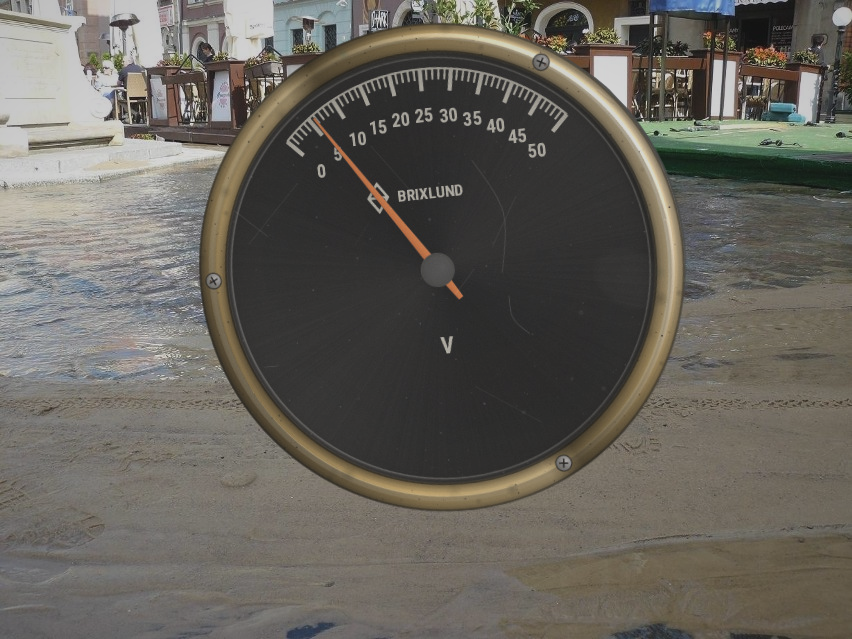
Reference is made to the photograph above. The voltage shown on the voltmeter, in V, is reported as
6 V
